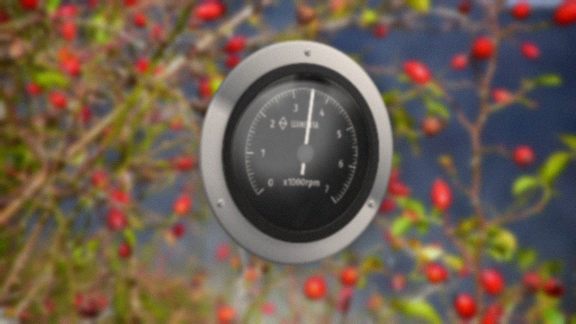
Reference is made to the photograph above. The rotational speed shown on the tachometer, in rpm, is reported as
3500 rpm
